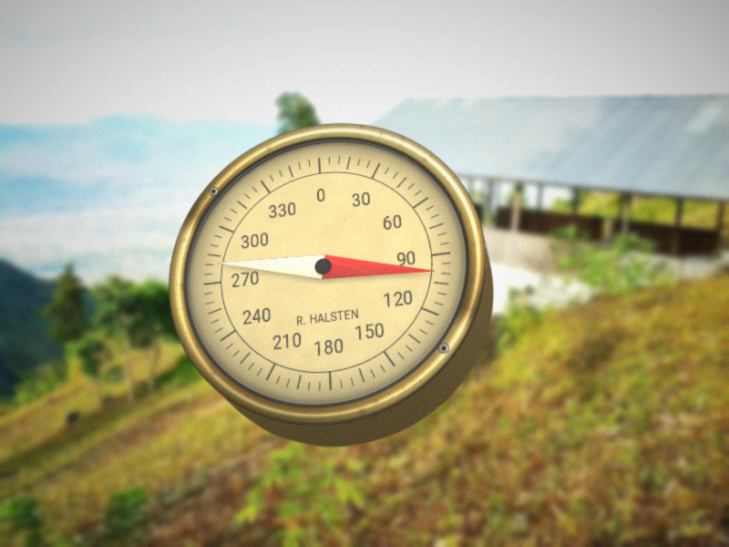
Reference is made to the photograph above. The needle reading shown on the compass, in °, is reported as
100 °
